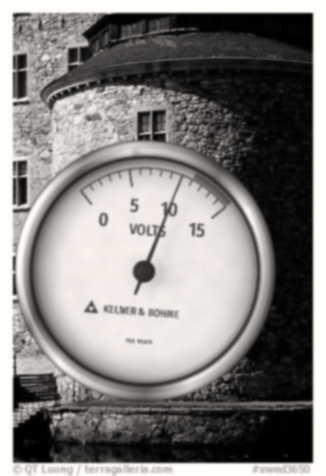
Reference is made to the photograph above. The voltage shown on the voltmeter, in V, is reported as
10 V
